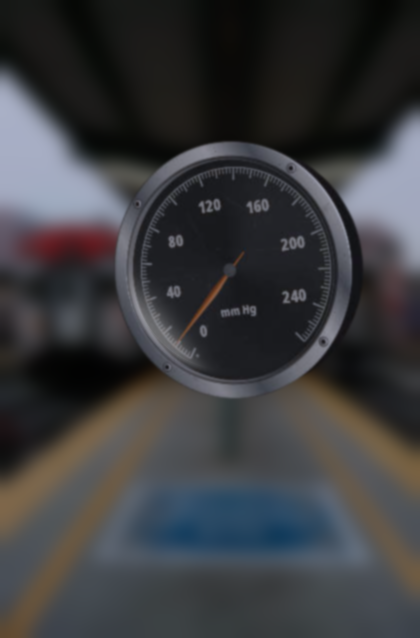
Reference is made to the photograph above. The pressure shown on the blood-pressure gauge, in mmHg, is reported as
10 mmHg
